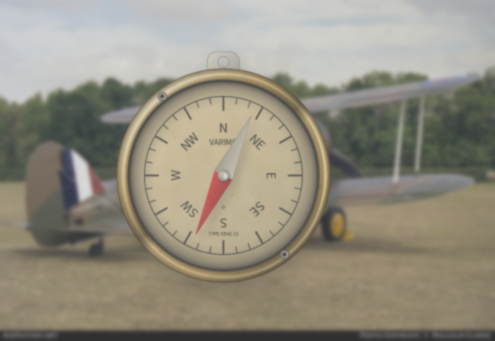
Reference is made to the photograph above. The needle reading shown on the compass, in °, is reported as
205 °
